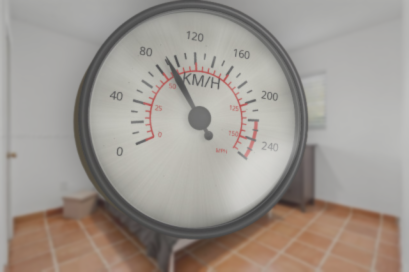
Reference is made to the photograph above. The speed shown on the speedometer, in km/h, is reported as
90 km/h
